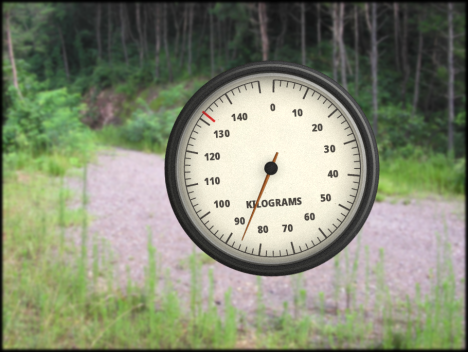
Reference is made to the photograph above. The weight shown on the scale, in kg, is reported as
86 kg
